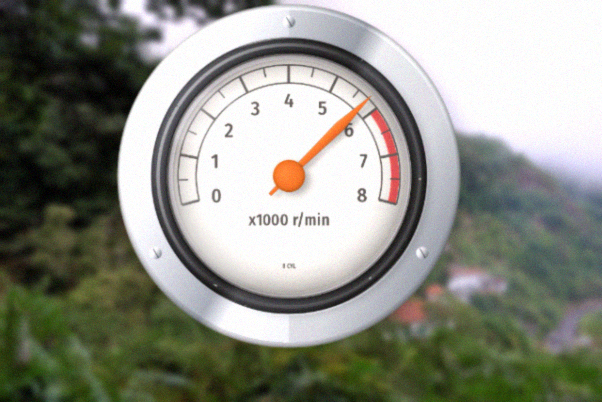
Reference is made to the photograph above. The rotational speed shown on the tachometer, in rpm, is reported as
5750 rpm
